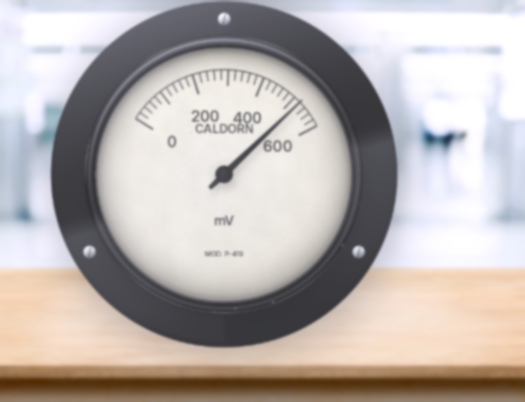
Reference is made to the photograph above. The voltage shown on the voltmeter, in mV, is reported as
520 mV
